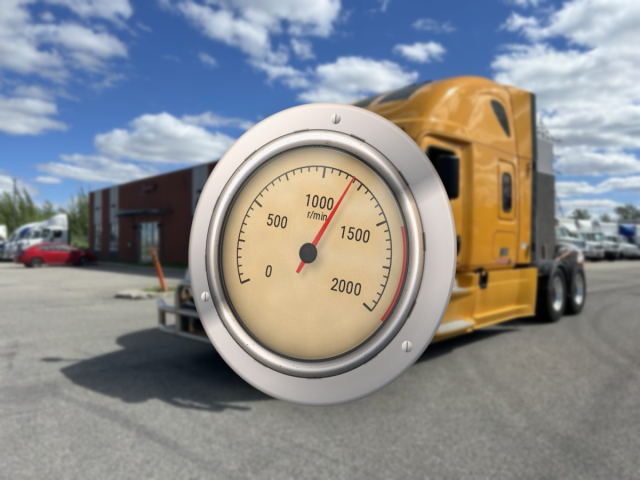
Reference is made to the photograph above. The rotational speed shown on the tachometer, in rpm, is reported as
1200 rpm
